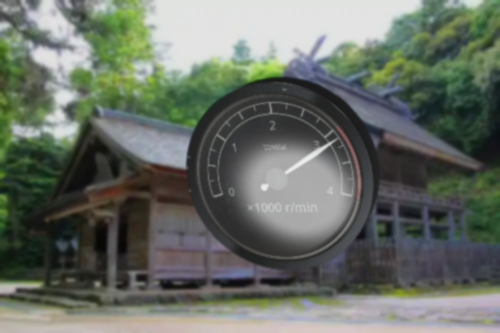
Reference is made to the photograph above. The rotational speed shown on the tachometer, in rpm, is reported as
3125 rpm
